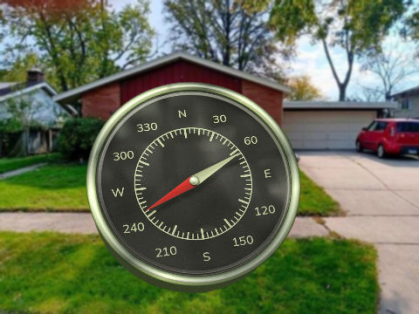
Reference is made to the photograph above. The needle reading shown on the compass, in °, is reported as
245 °
